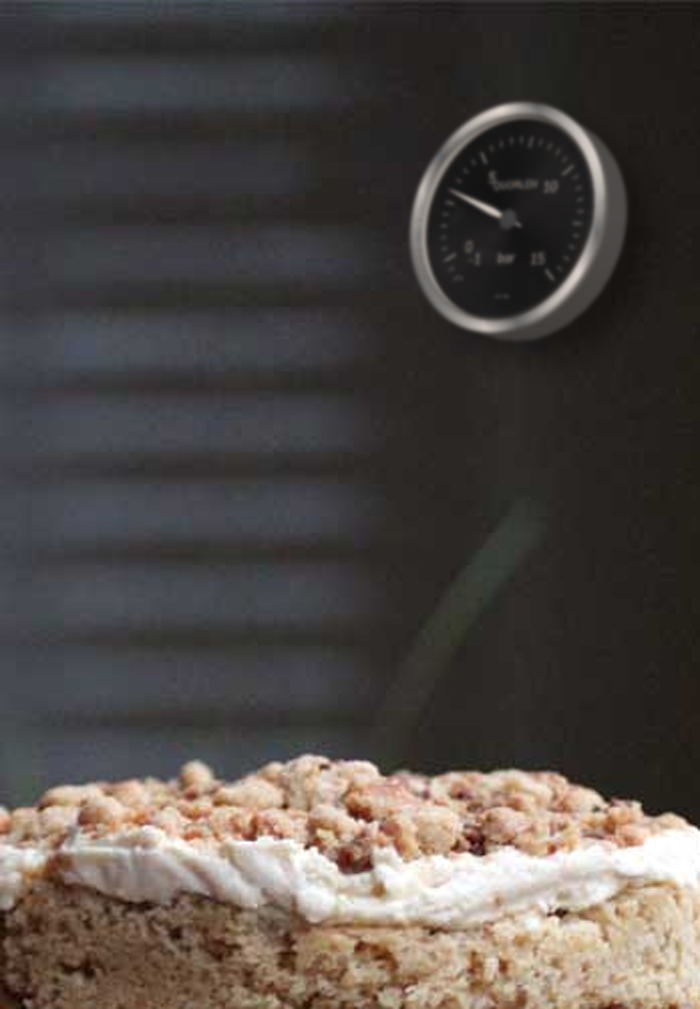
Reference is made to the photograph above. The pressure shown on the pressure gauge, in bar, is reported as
3 bar
